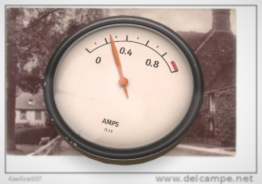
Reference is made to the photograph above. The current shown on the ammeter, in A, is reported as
0.25 A
